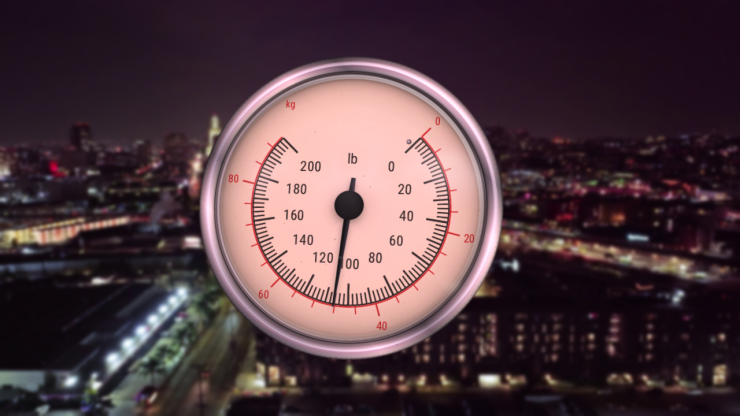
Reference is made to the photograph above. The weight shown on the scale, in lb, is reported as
106 lb
